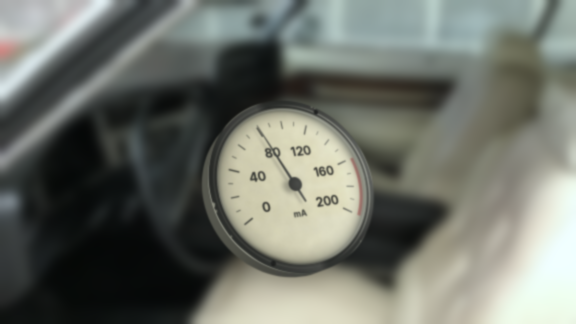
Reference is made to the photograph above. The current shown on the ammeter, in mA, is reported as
80 mA
